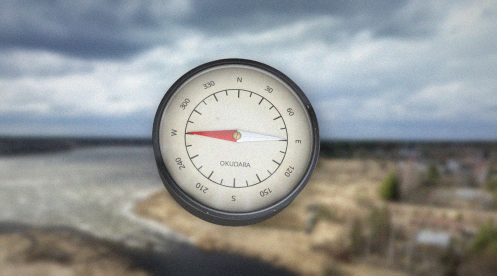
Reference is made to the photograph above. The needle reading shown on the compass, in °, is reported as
270 °
